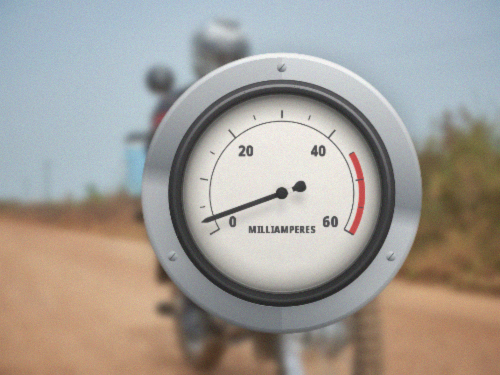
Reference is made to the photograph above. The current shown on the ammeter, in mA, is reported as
2.5 mA
